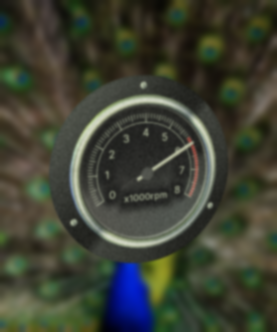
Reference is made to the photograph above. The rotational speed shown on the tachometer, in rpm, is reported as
6000 rpm
